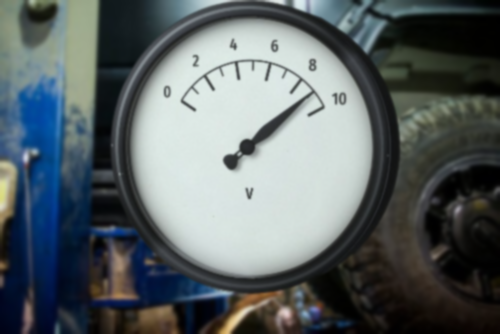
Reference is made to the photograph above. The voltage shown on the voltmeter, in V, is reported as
9 V
